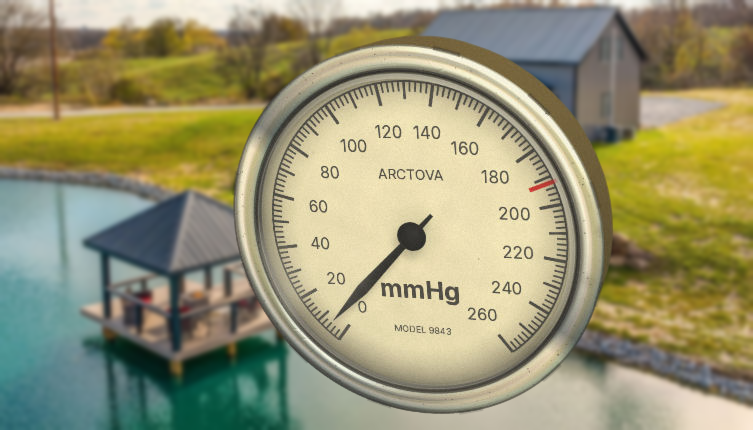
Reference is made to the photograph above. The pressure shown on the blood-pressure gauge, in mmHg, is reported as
6 mmHg
